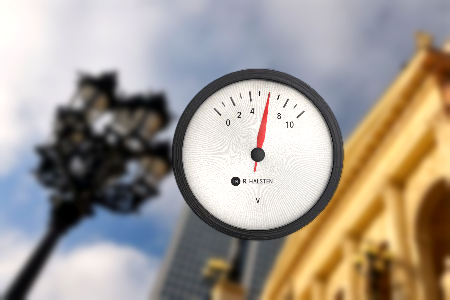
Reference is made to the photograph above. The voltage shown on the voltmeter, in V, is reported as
6 V
